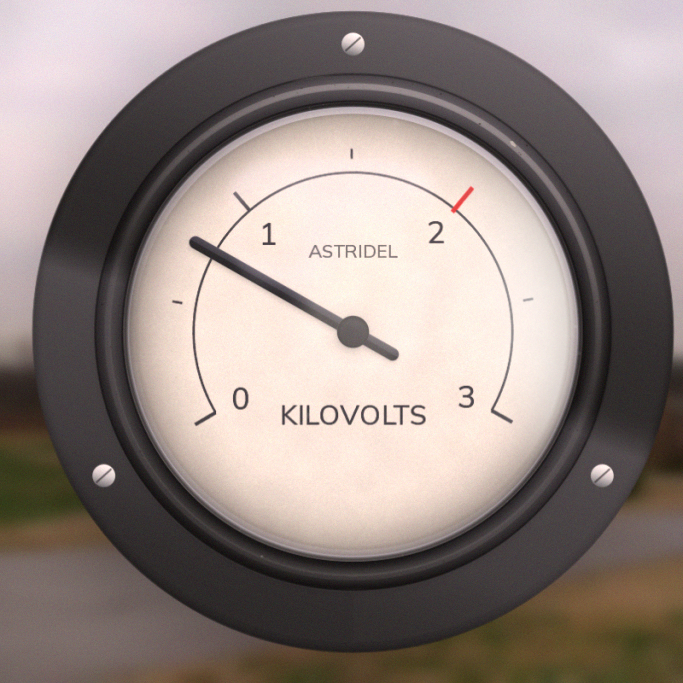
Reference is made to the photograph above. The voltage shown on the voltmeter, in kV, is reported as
0.75 kV
